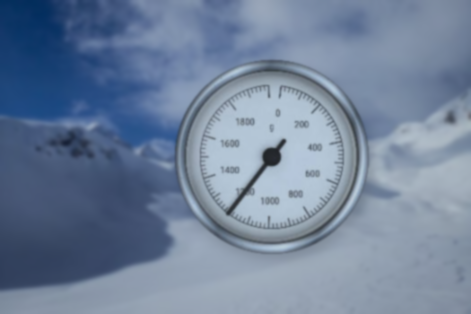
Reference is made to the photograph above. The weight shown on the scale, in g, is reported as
1200 g
